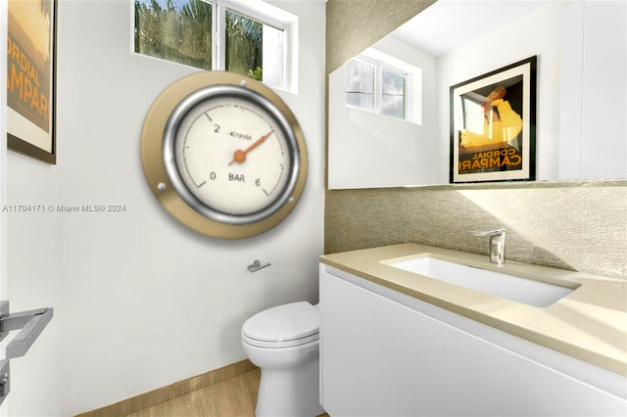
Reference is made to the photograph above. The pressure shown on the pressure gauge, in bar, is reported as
4 bar
